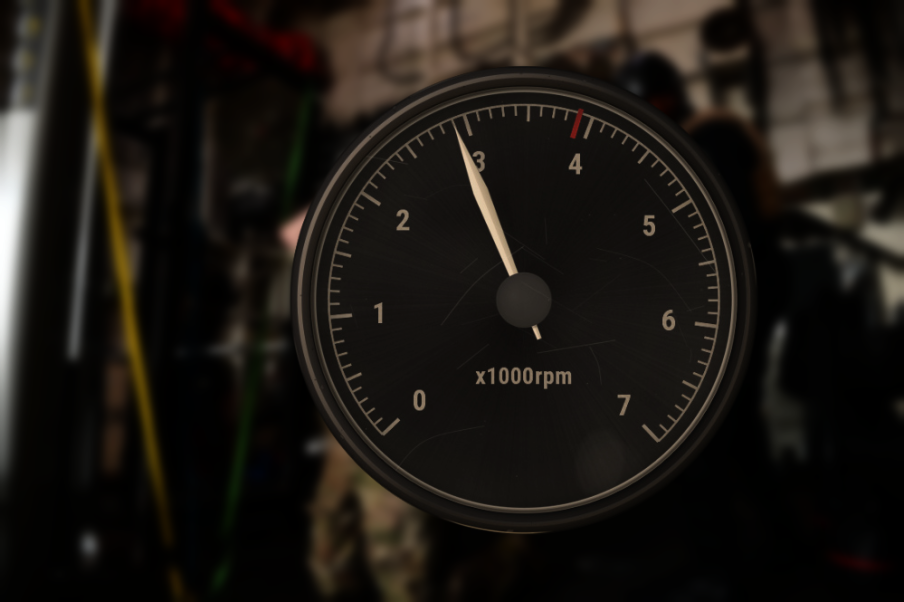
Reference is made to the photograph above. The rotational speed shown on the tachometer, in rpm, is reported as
2900 rpm
